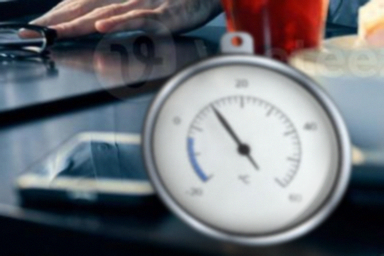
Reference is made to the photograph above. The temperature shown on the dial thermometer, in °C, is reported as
10 °C
